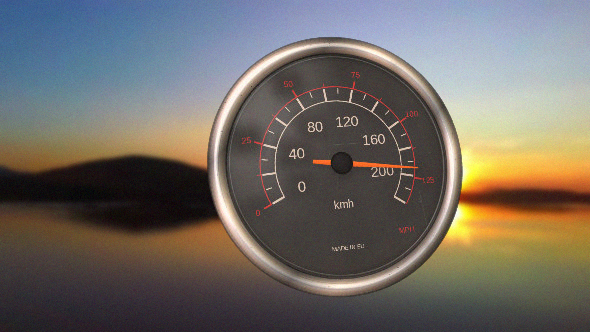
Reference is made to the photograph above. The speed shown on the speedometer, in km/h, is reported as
195 km/h
